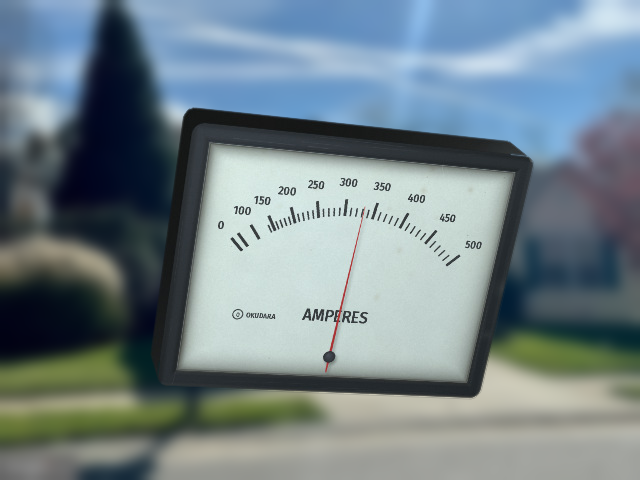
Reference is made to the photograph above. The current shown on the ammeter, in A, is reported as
330 A
